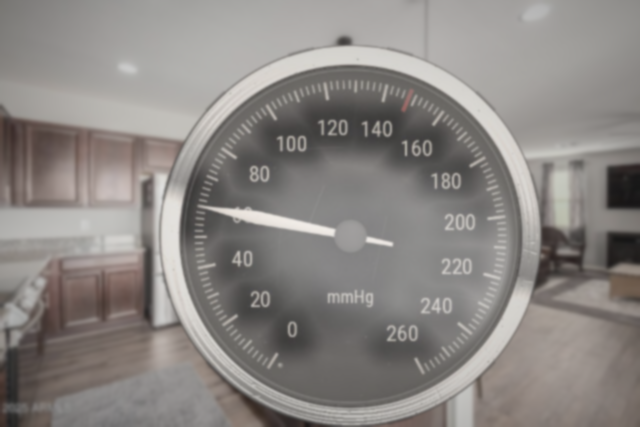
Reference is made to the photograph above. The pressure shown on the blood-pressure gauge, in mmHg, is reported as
60 mmHg
